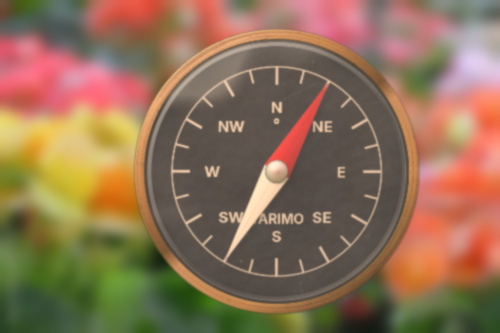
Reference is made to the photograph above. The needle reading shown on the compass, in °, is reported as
30 °
